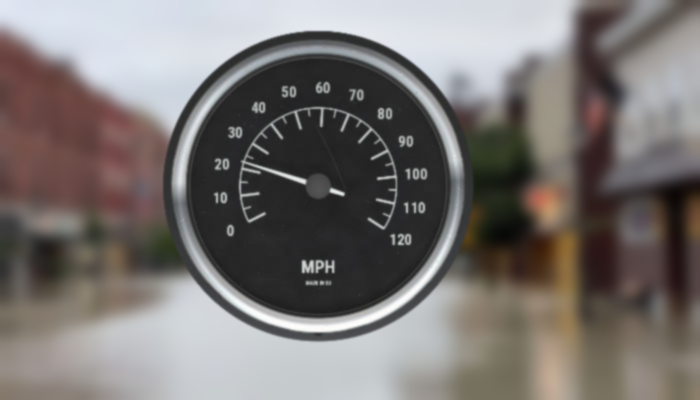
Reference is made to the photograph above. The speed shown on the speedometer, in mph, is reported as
22.5 mph
